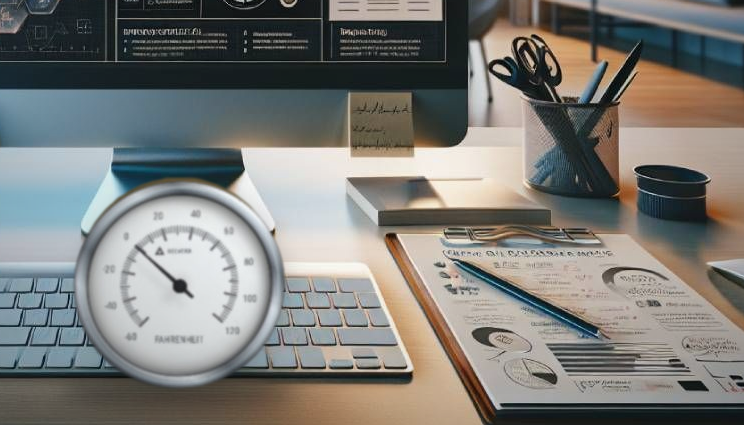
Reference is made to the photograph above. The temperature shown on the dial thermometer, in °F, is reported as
0 °F
